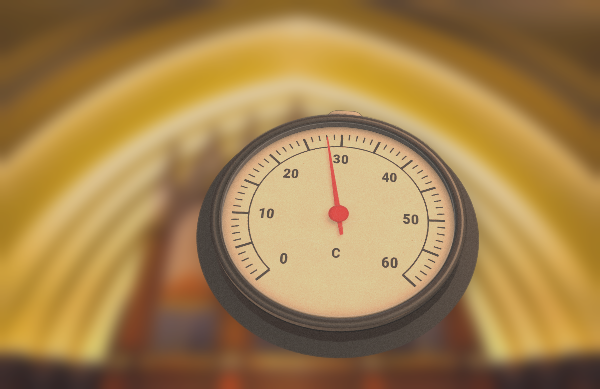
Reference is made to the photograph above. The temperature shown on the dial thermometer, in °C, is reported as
28 °C
